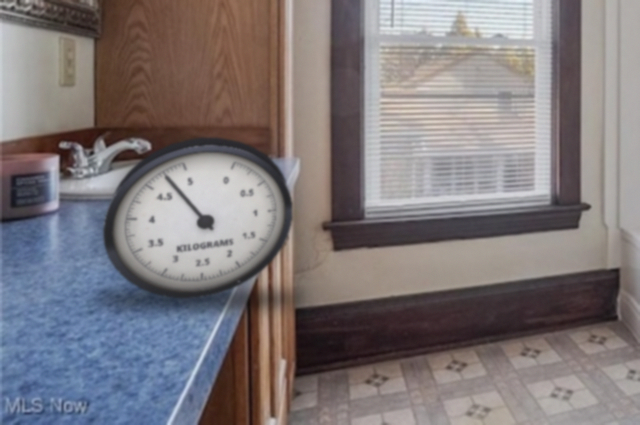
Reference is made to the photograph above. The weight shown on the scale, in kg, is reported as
4.75 kg
